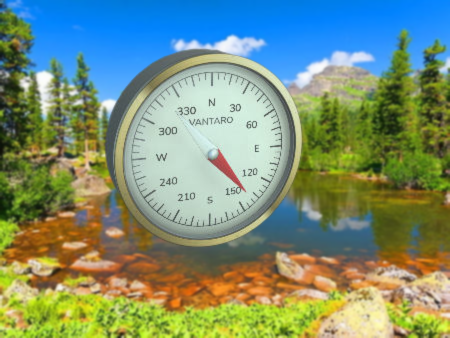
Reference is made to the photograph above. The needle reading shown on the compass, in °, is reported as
140 °
